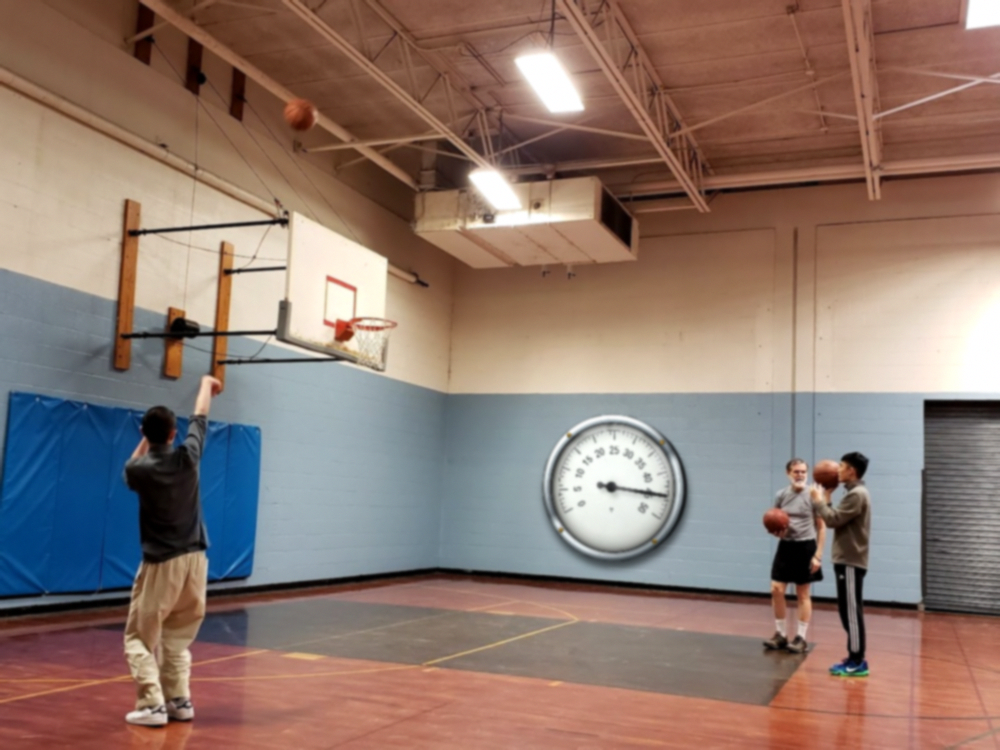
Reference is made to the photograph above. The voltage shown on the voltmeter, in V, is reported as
45 V
